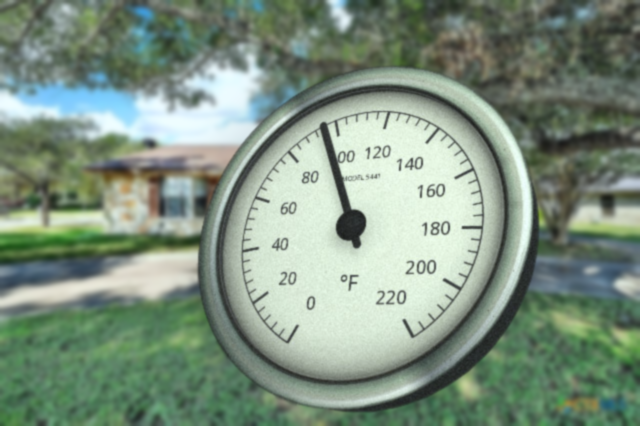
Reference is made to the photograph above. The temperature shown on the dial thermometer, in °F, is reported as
96 °F
